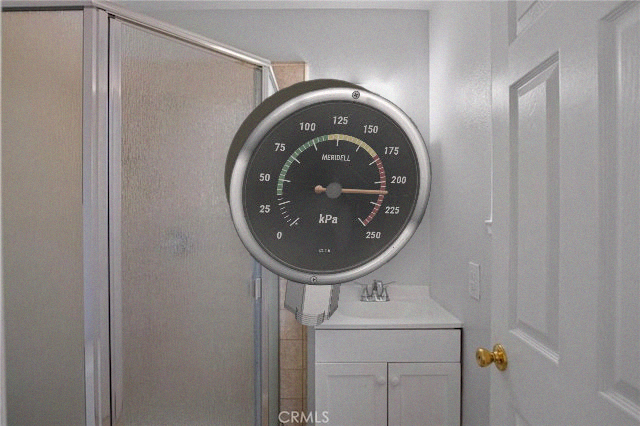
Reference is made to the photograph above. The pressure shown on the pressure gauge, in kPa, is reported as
210 kPa
